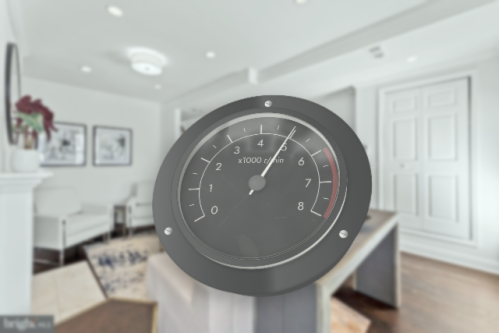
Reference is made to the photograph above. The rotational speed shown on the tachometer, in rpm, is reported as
5000 rpm
